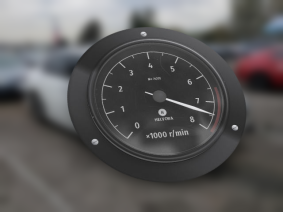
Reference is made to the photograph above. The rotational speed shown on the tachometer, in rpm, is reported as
7500 rpm
